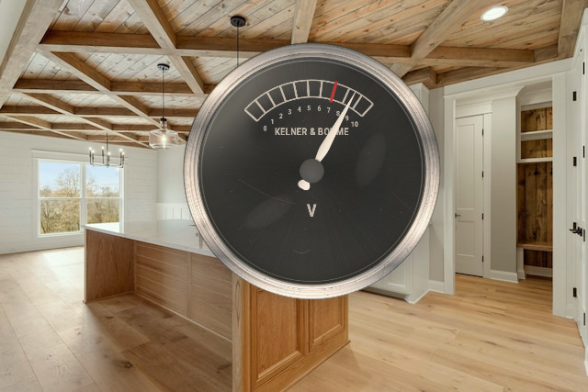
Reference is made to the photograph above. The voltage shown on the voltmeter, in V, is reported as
8.5 V
